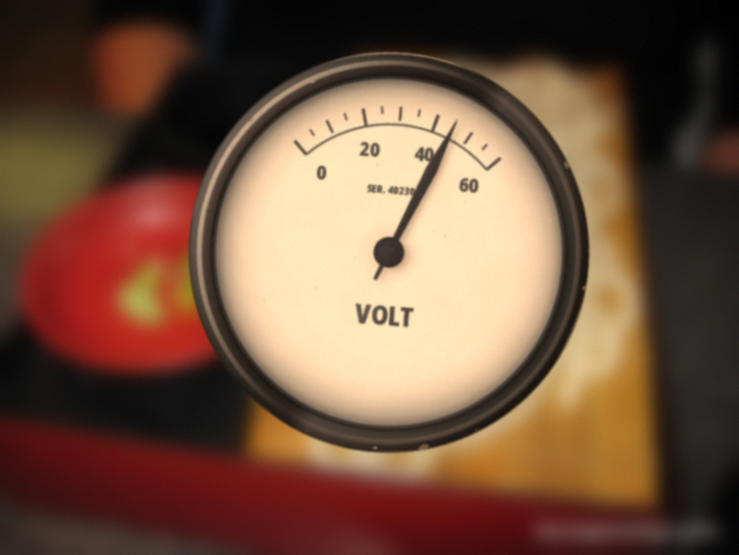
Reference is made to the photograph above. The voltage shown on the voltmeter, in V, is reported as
45 V
